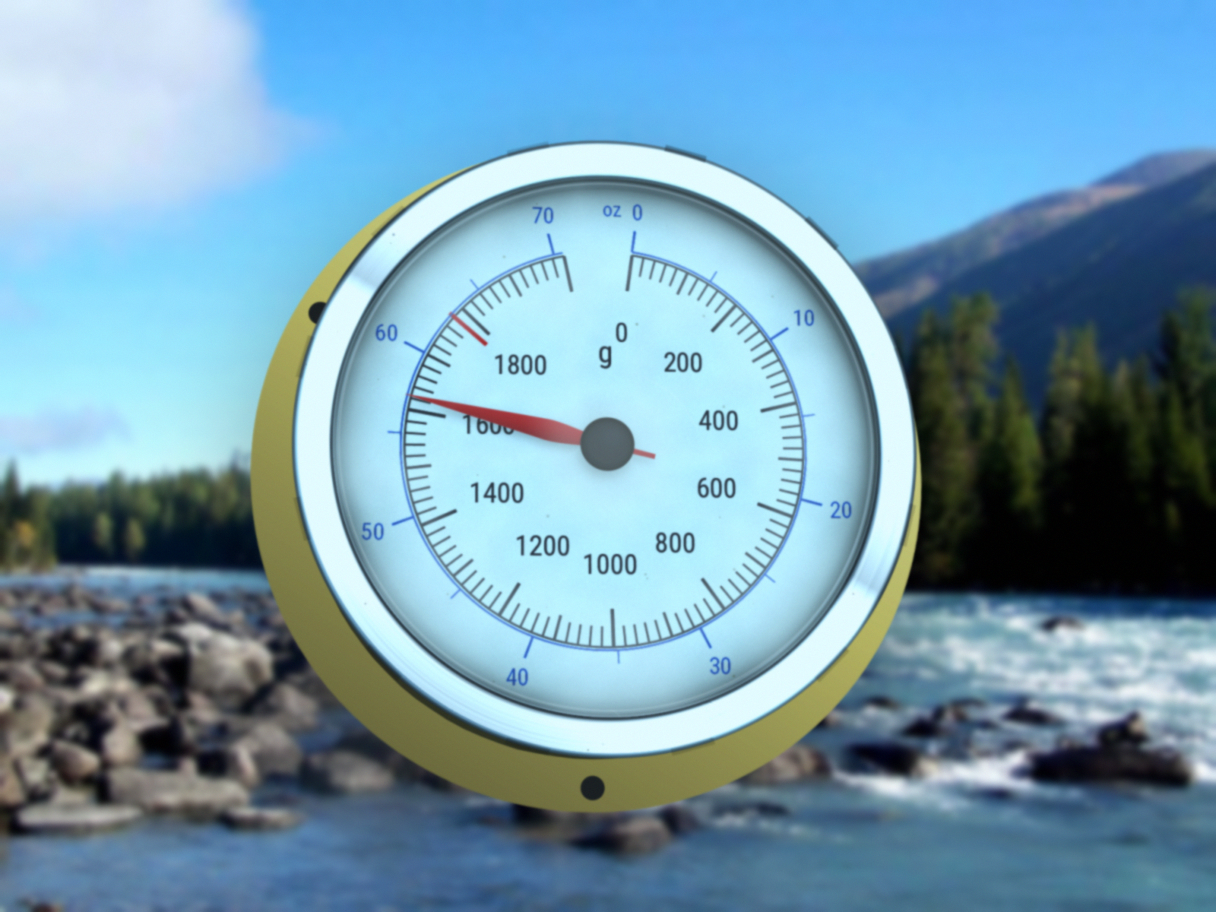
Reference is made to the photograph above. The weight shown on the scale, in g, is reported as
1620 g
